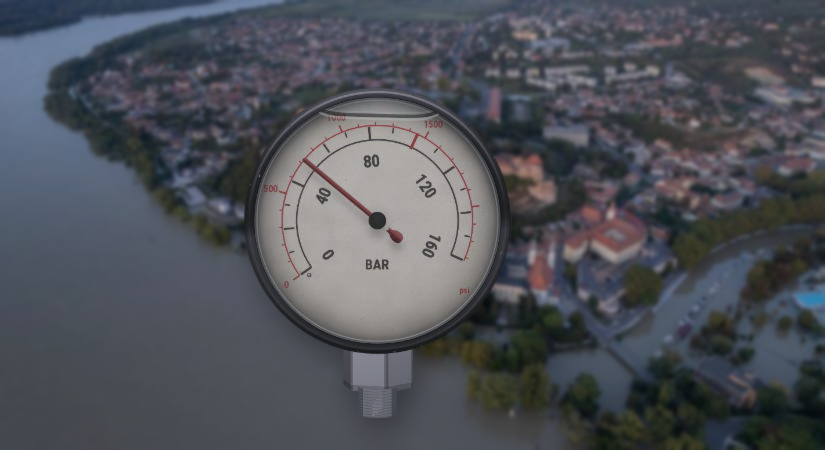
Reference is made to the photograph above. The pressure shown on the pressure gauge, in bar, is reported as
50 bar
